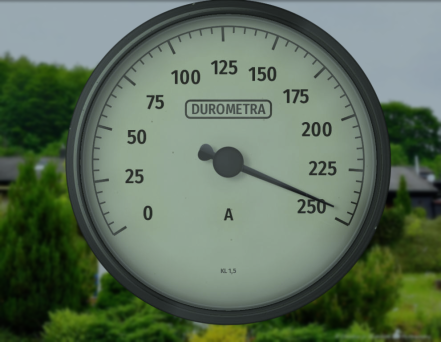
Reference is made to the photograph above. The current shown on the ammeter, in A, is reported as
245 A
